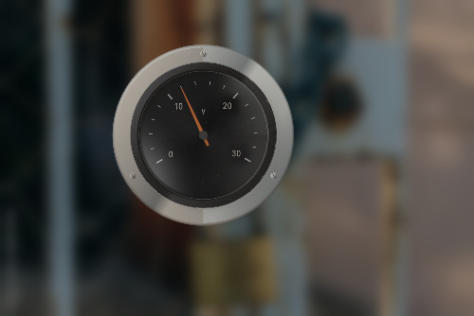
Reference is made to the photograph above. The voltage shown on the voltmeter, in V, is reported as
12 V
